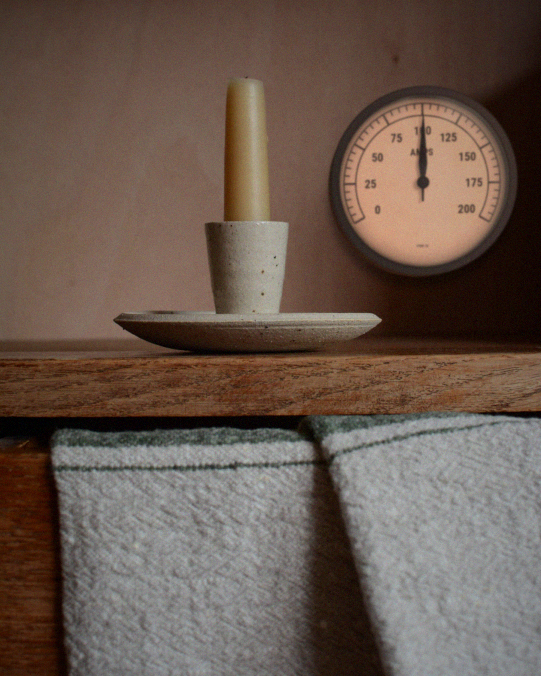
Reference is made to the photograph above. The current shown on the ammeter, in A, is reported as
100 A
